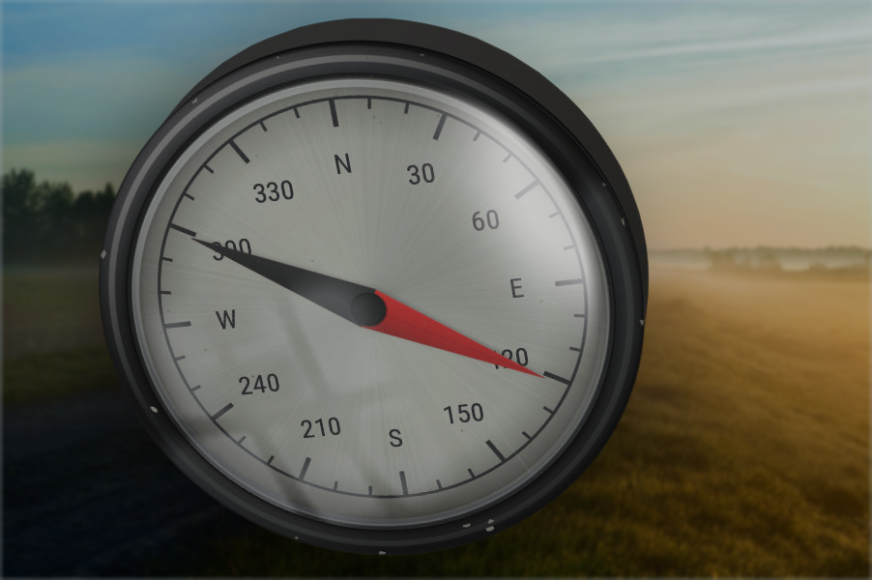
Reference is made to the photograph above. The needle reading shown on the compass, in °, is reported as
120 °
